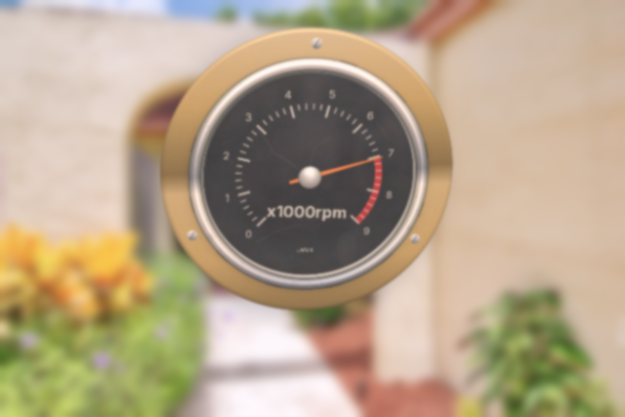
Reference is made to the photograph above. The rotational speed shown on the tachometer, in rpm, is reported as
7000 rpm
